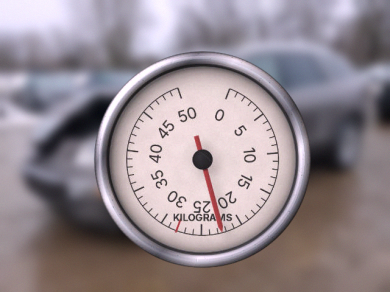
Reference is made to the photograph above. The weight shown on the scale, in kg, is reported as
22.5 kg
